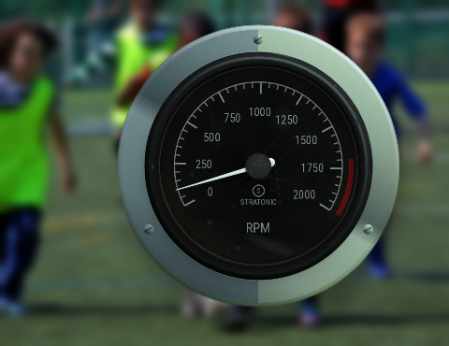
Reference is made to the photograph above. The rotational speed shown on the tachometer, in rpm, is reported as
100 rpm
